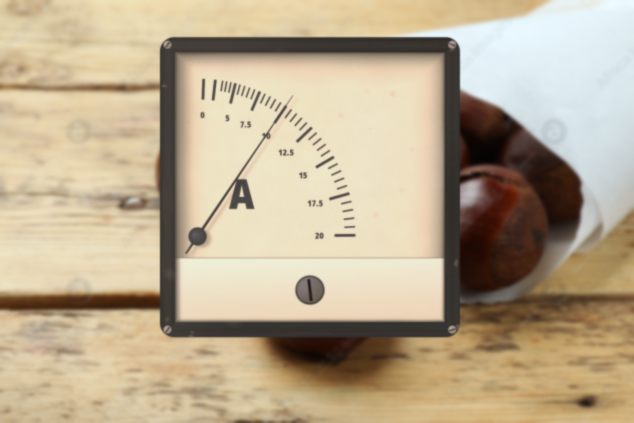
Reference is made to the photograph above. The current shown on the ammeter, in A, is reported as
10 A
